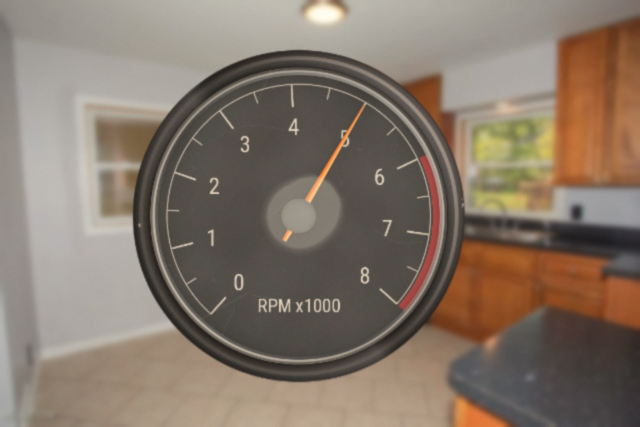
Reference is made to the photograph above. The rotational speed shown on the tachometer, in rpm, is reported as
5000 rpm
